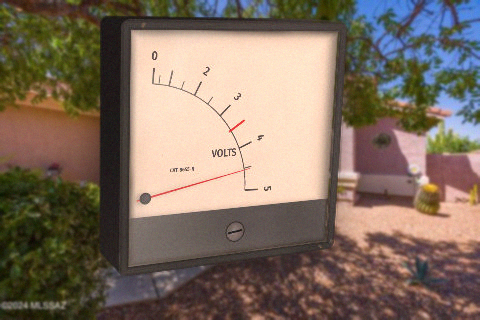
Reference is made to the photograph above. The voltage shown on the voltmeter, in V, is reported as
4.5 V
